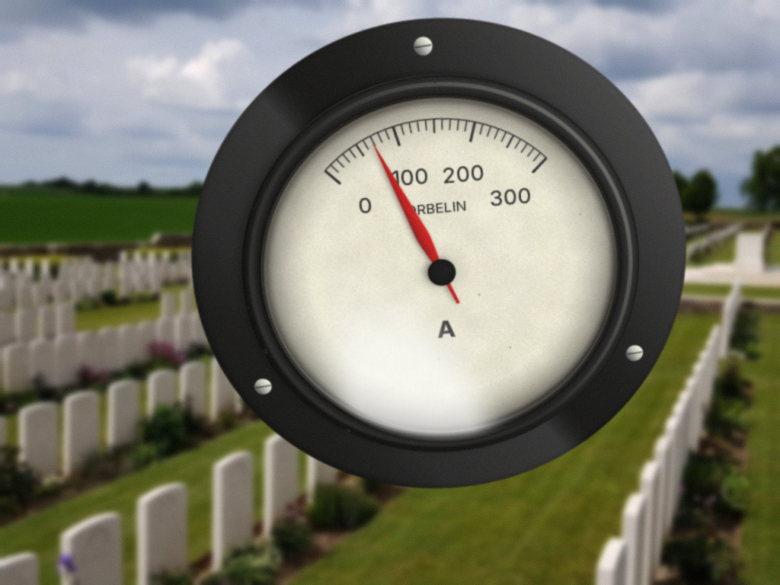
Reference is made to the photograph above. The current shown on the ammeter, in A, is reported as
70 A
